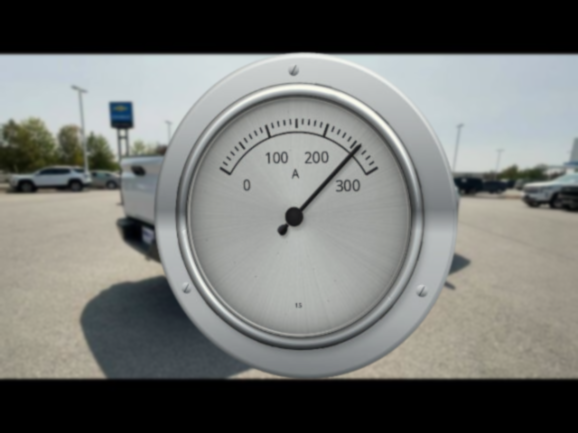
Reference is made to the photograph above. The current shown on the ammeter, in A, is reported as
260 A
